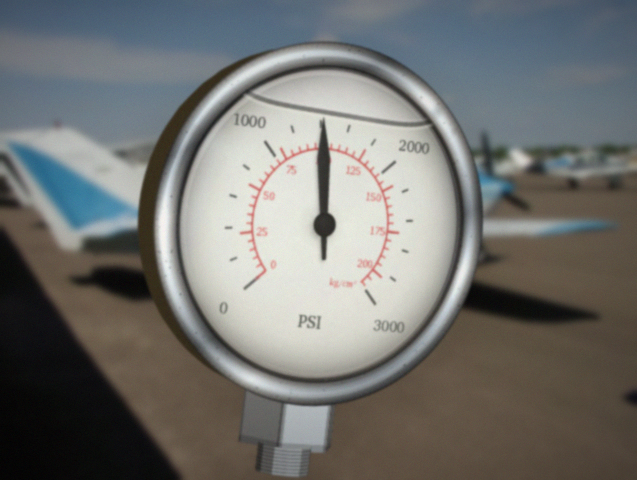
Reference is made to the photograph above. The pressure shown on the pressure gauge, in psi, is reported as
1400 psi
